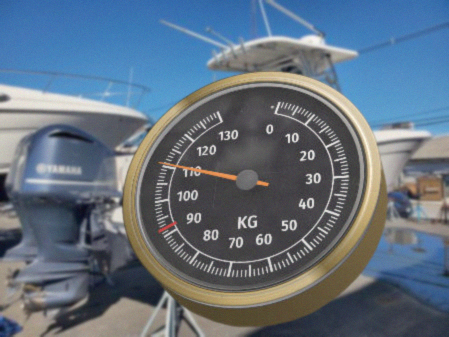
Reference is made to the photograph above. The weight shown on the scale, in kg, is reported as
110 kg
